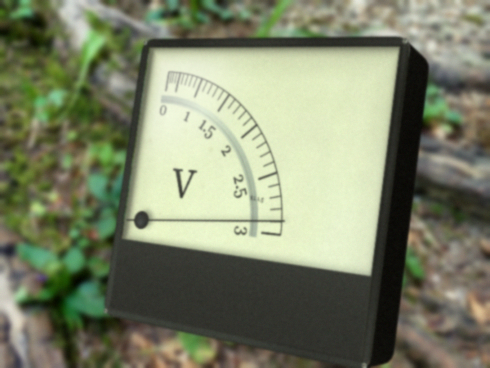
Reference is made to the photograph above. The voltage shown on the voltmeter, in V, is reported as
2.9 V
